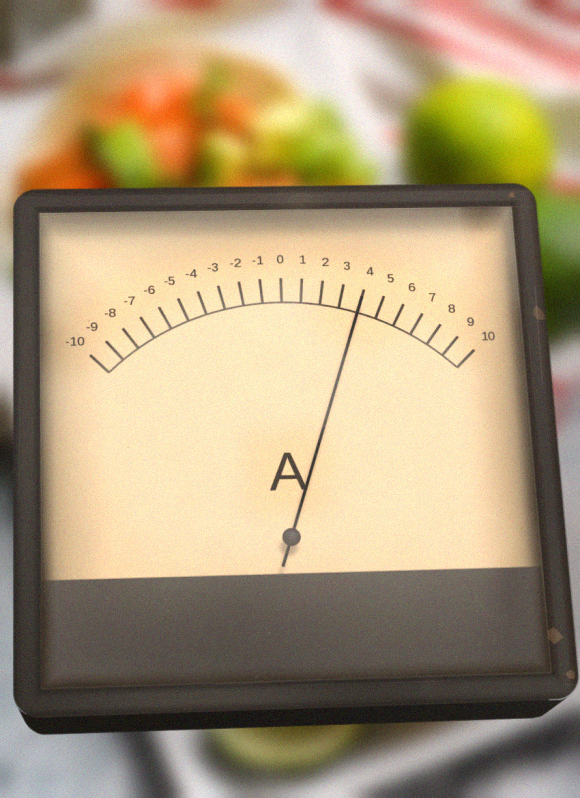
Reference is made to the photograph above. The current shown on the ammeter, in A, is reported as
4 A
